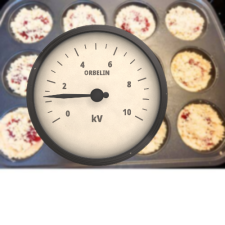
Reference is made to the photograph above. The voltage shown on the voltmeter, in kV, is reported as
1.25 kV
